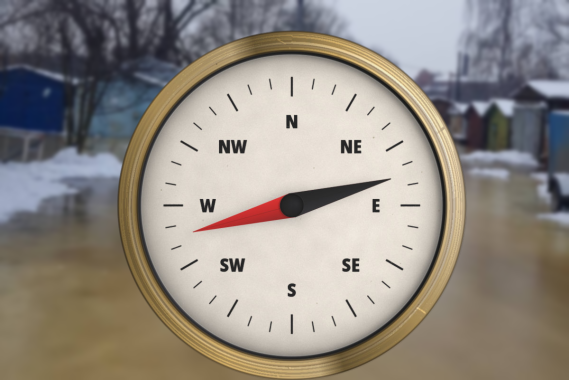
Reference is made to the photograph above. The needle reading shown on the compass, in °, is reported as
255 °
